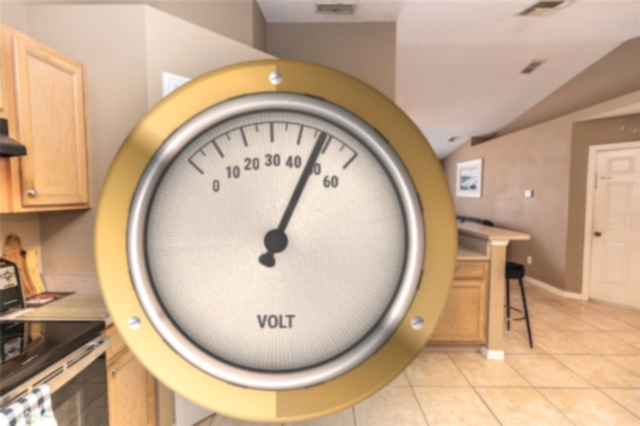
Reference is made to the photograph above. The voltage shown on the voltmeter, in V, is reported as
47.5 V
